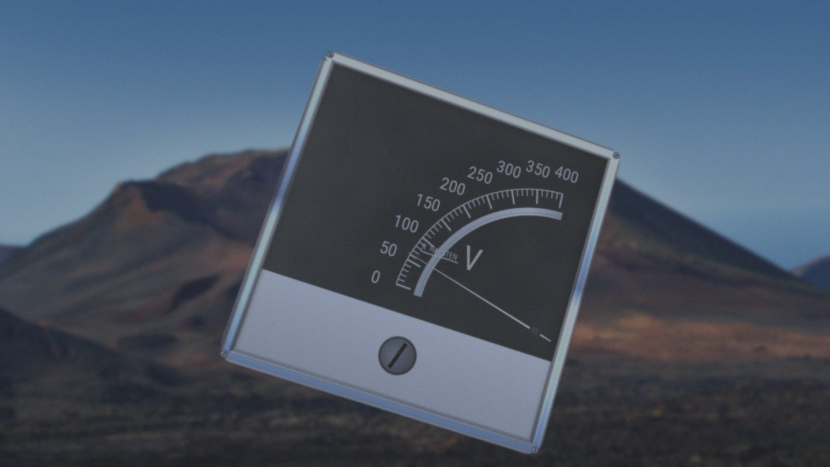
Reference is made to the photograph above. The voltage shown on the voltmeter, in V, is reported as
60 V
